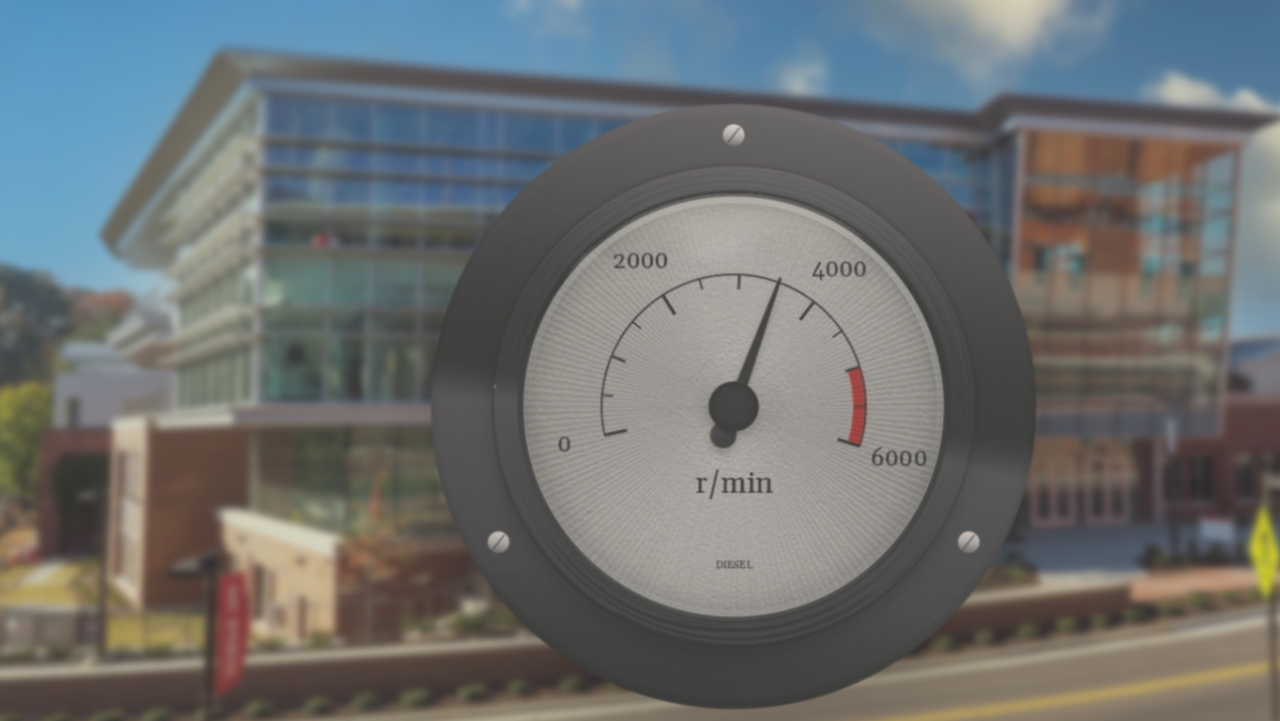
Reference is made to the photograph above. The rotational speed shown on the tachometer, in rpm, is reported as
3500 rpm
